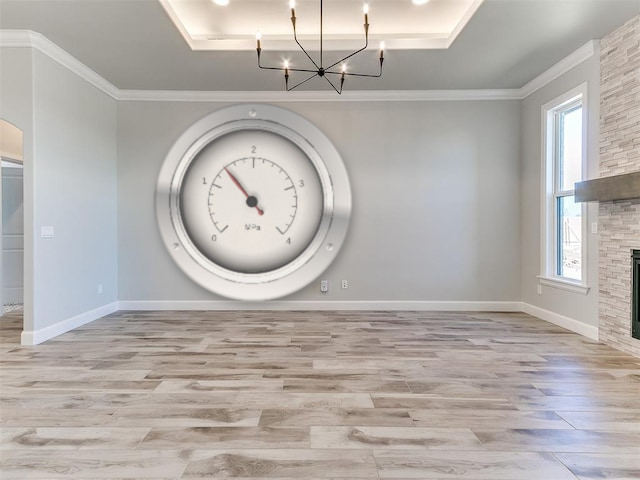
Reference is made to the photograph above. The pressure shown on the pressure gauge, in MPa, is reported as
1.4 MPa
